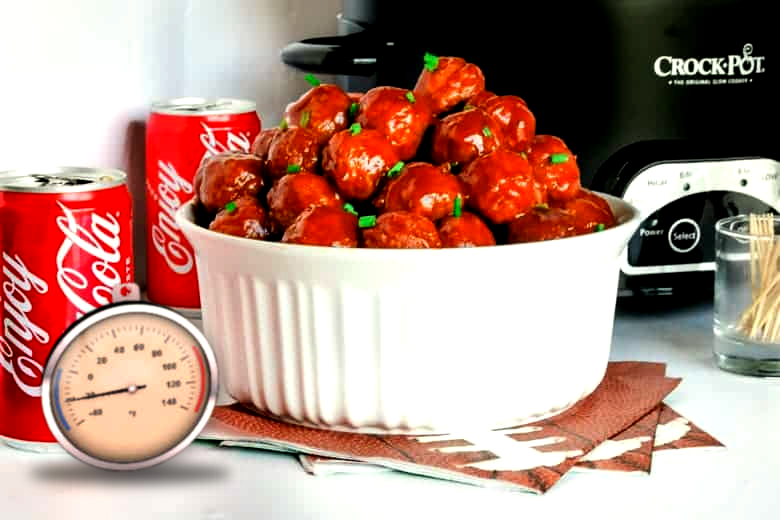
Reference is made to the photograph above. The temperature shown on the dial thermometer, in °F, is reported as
-20 °F
